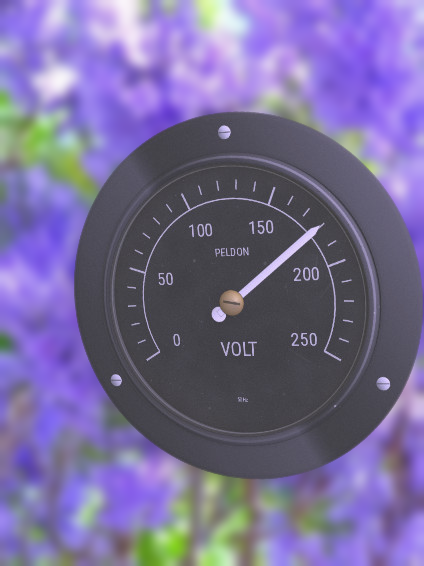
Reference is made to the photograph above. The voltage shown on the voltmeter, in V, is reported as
180 V
